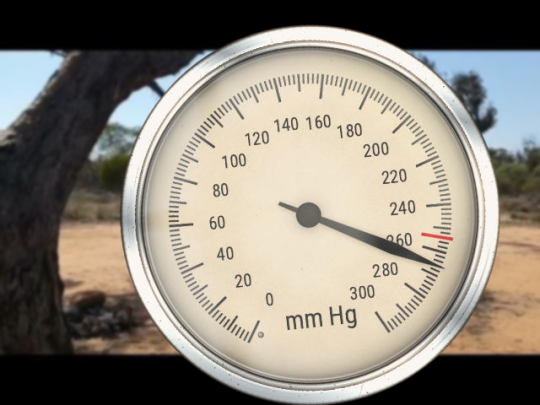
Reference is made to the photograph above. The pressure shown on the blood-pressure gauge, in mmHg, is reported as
266 mmHg
